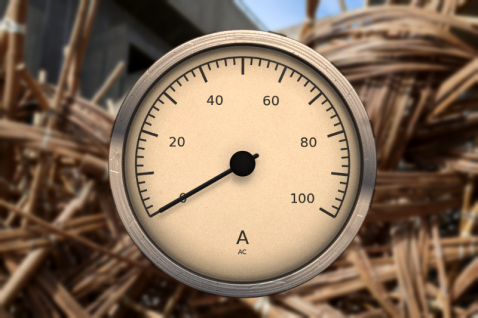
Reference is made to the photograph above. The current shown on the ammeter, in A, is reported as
0 A
